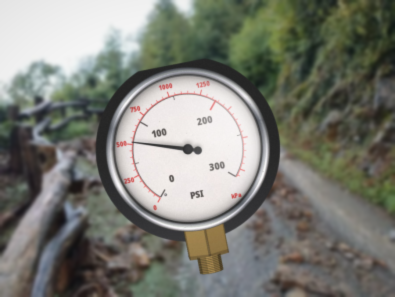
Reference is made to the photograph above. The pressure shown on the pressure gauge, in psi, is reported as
75 psi
